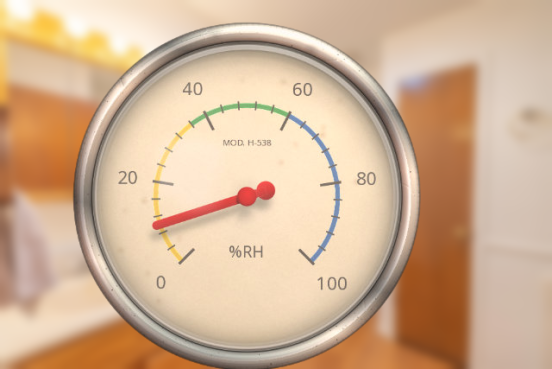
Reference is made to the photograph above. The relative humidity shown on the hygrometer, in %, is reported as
10 %
